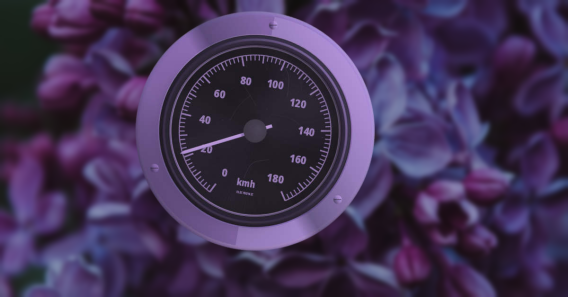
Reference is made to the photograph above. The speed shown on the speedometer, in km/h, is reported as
22 km/h
